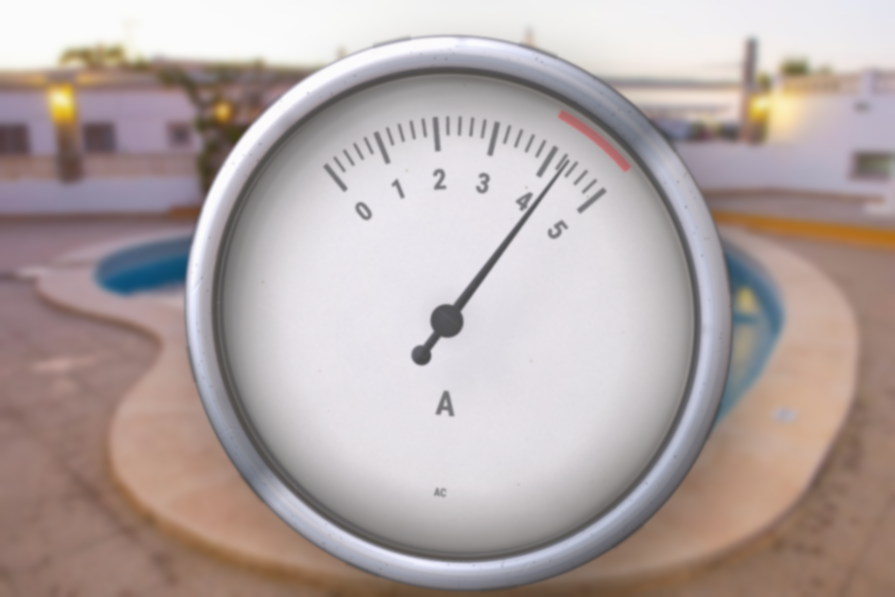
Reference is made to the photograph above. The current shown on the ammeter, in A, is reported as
4.3 A
